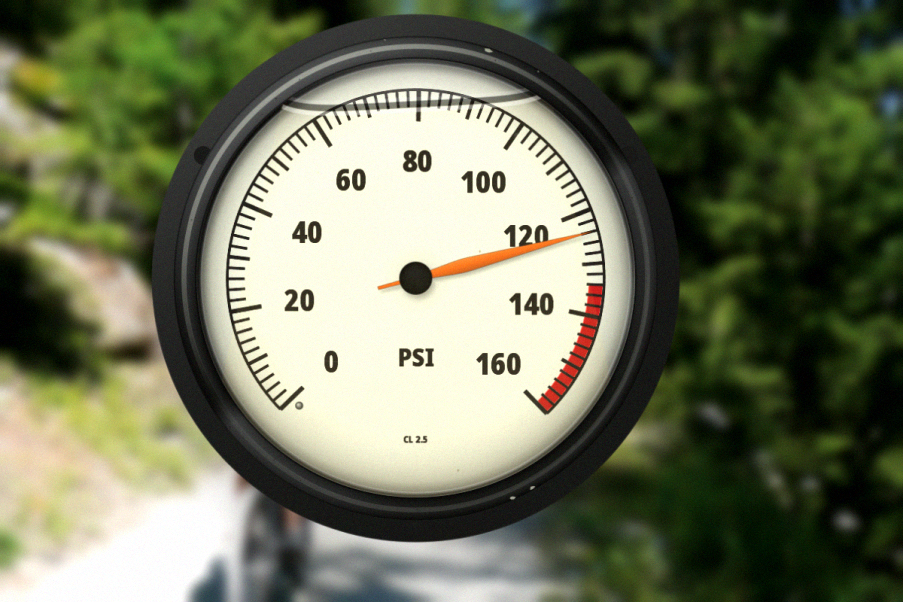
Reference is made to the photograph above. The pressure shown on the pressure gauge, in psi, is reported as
124 psi
